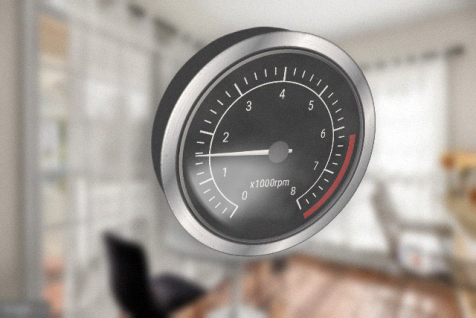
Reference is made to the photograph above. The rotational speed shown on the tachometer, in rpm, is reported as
1600 rpm
